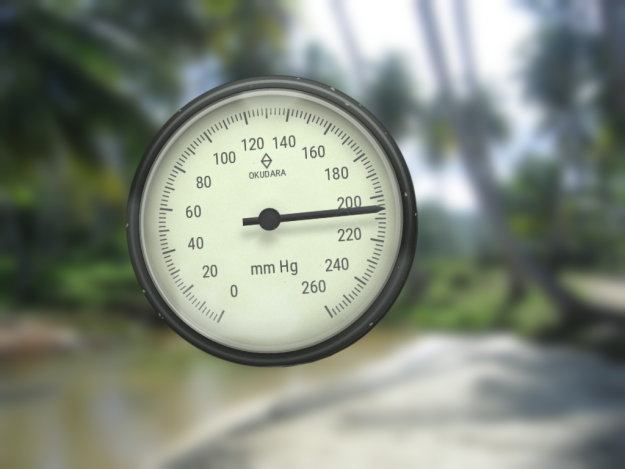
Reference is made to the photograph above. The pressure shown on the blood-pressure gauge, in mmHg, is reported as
206 mmHg
